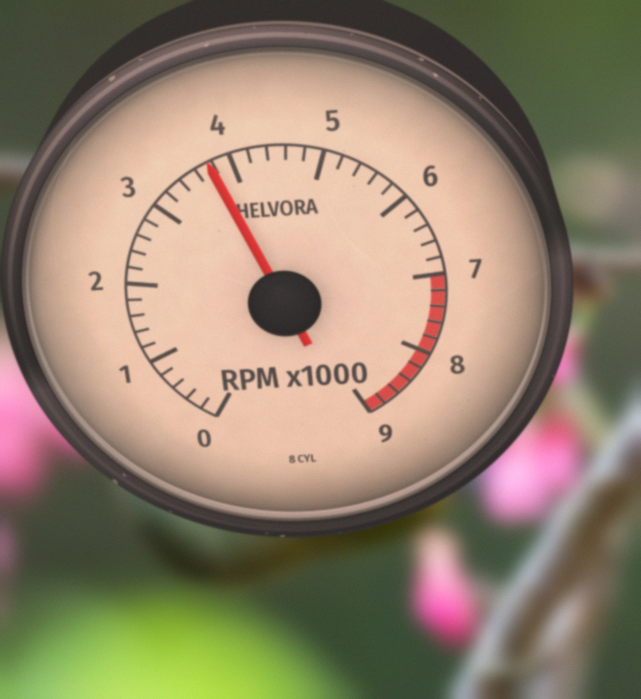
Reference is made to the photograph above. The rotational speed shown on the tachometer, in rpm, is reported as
3800 rpm
